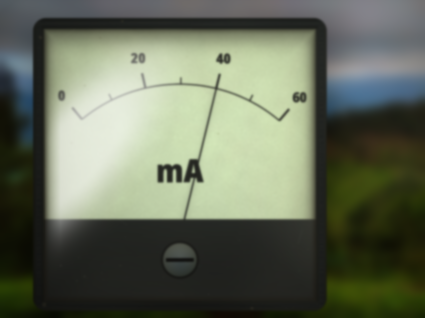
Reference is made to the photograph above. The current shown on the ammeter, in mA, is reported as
40 mA
